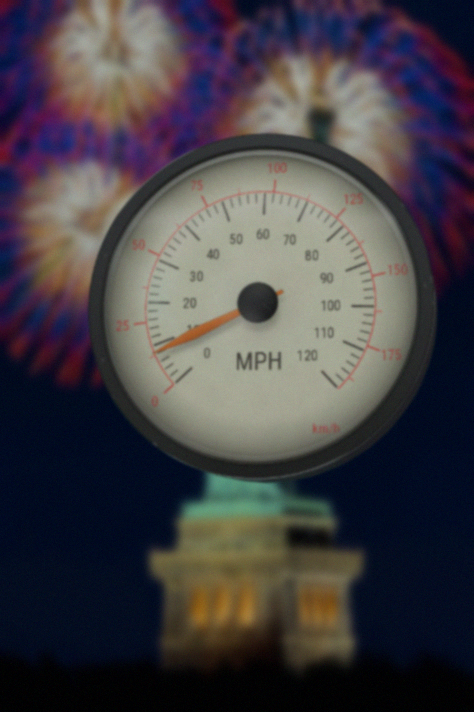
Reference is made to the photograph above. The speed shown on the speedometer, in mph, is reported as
8 mph
